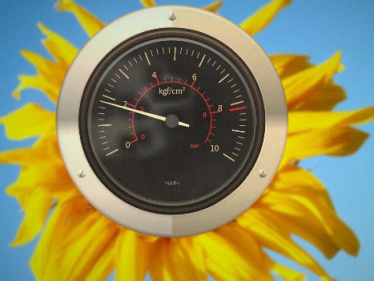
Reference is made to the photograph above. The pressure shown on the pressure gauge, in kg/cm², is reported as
1.8 kg/cm²
